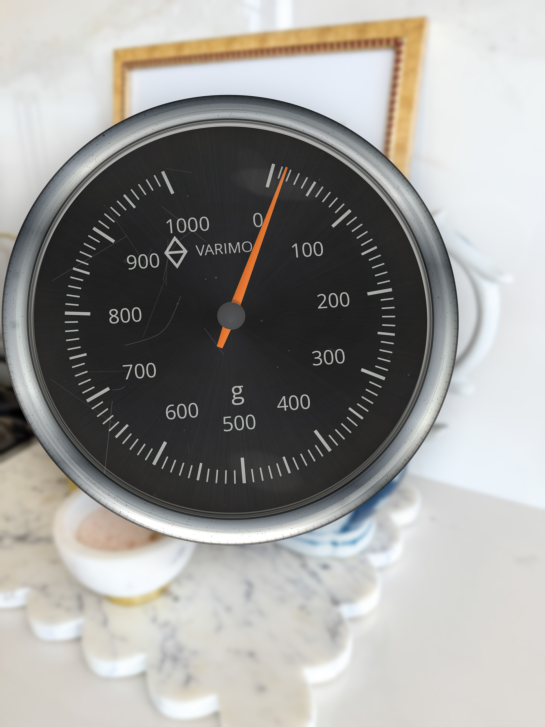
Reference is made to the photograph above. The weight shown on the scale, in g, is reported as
15 g
